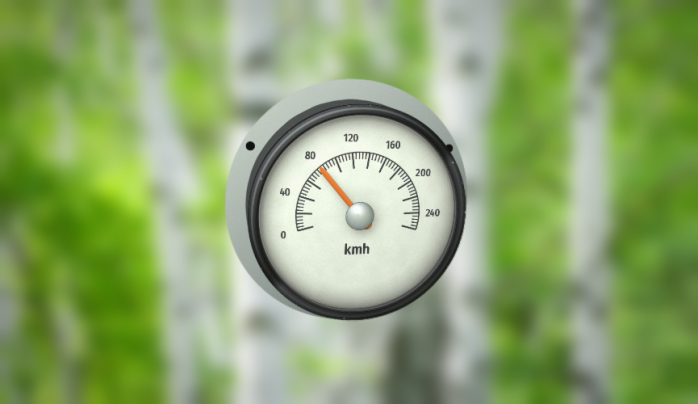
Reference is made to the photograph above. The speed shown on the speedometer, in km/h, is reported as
80 km/h
